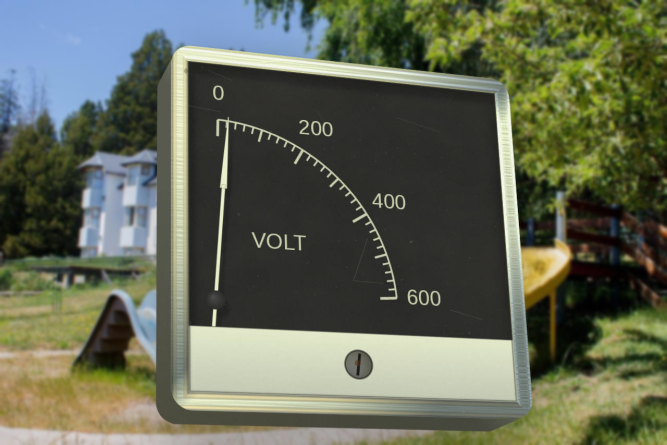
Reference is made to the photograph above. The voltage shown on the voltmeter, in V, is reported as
20 V
